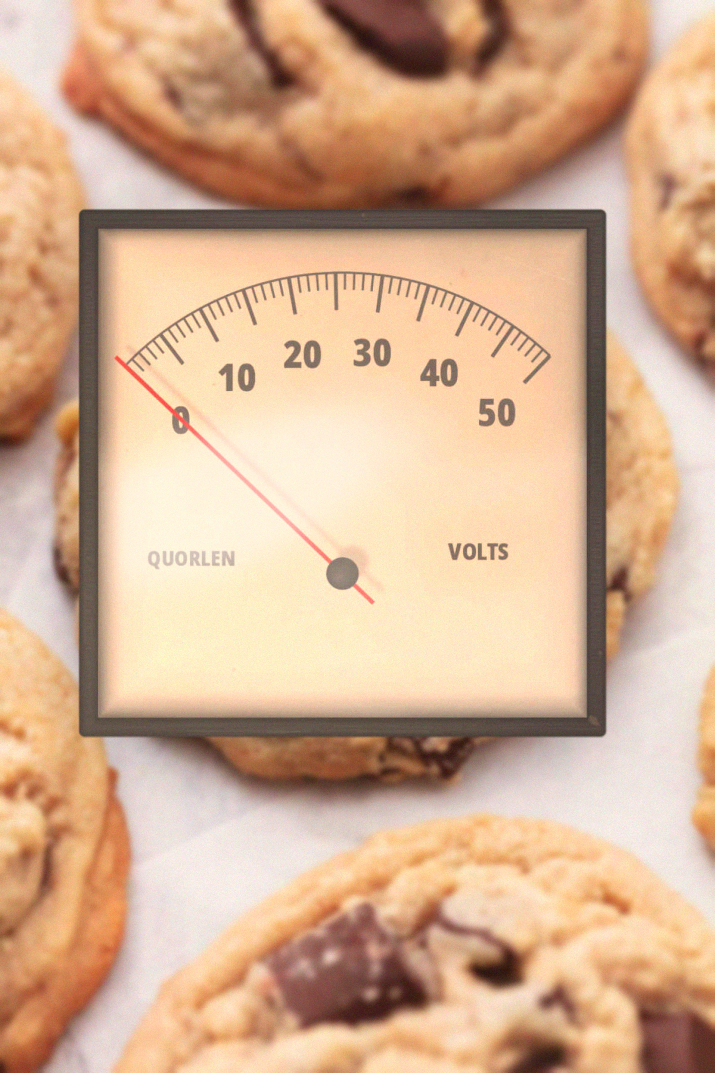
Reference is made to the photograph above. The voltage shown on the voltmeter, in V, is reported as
0 V
